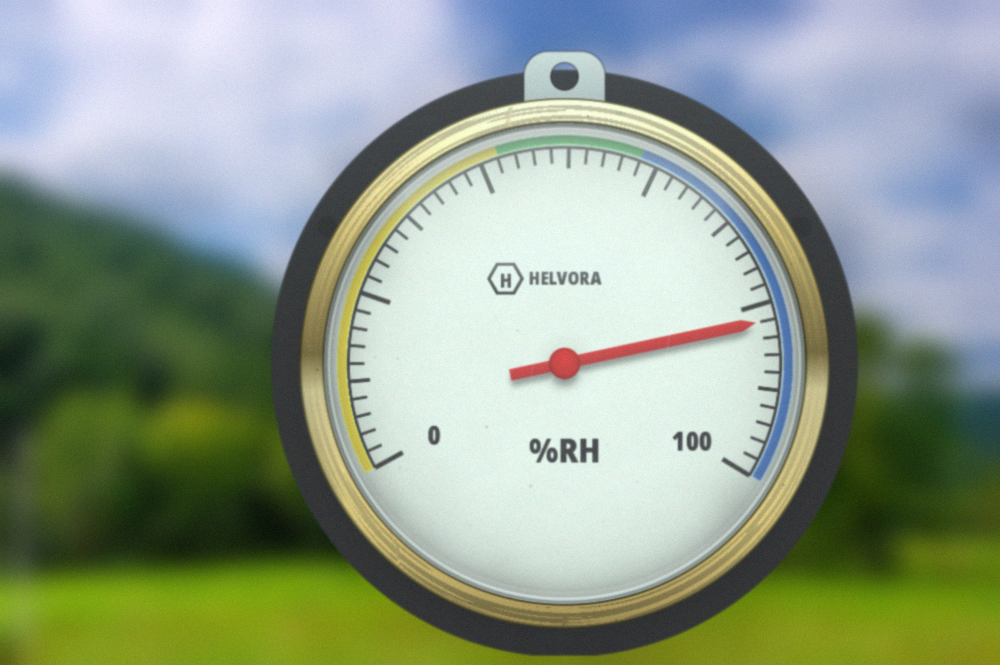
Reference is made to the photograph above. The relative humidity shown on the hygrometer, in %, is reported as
82 %
